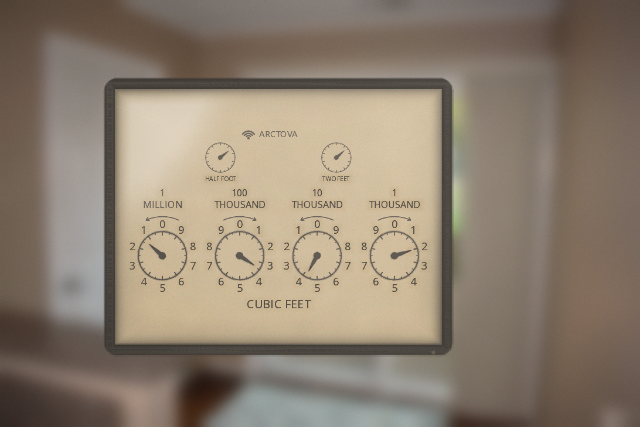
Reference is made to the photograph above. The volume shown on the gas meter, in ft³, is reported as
134200 ft³
